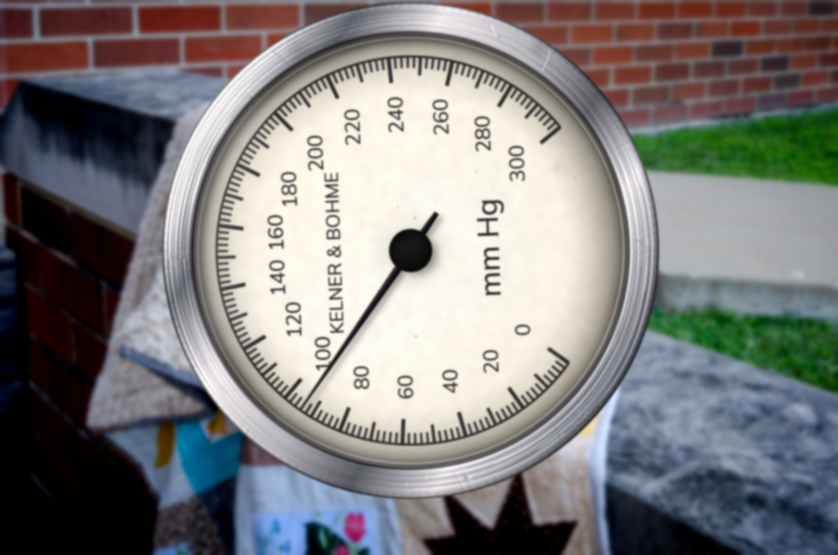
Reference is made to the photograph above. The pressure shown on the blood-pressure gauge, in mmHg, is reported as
94 mmHg
